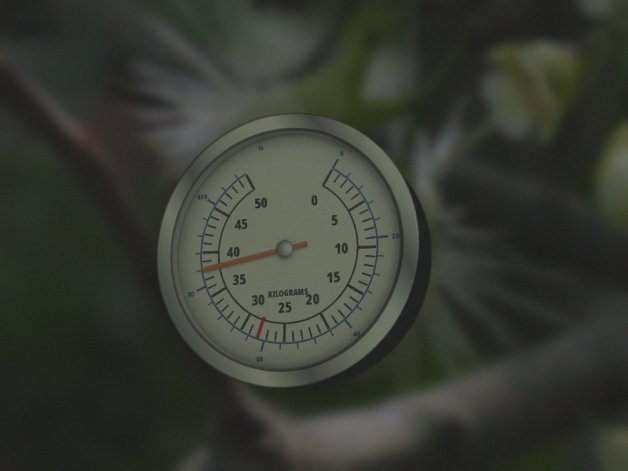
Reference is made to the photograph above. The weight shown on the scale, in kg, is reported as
38 kg
